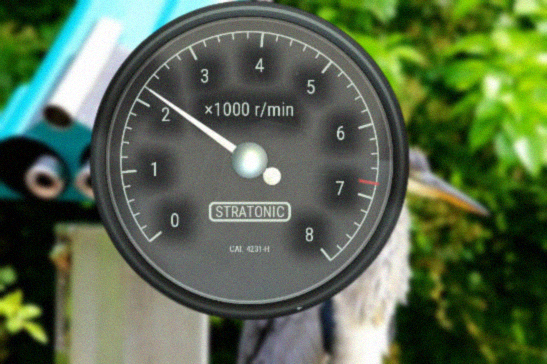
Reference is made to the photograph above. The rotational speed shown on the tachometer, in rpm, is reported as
2200 rpm
